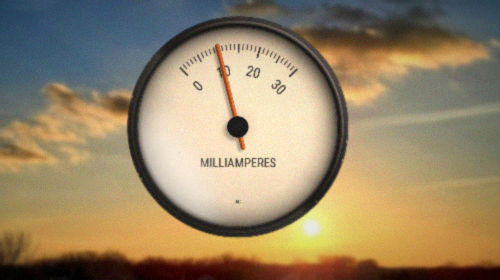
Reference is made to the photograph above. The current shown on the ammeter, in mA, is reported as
10 mA
